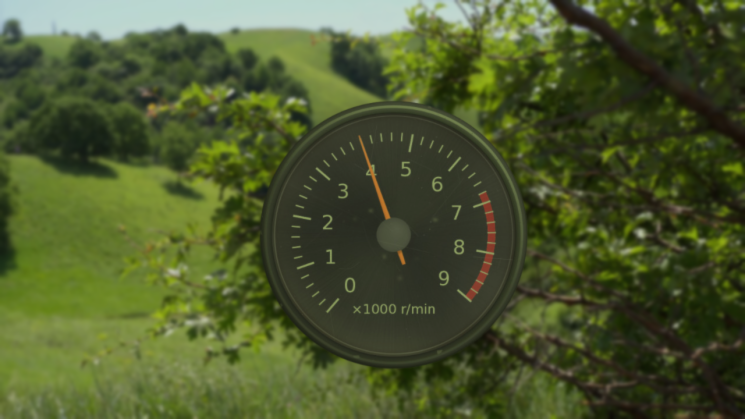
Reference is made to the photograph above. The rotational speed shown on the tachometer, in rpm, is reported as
4000 rpm
